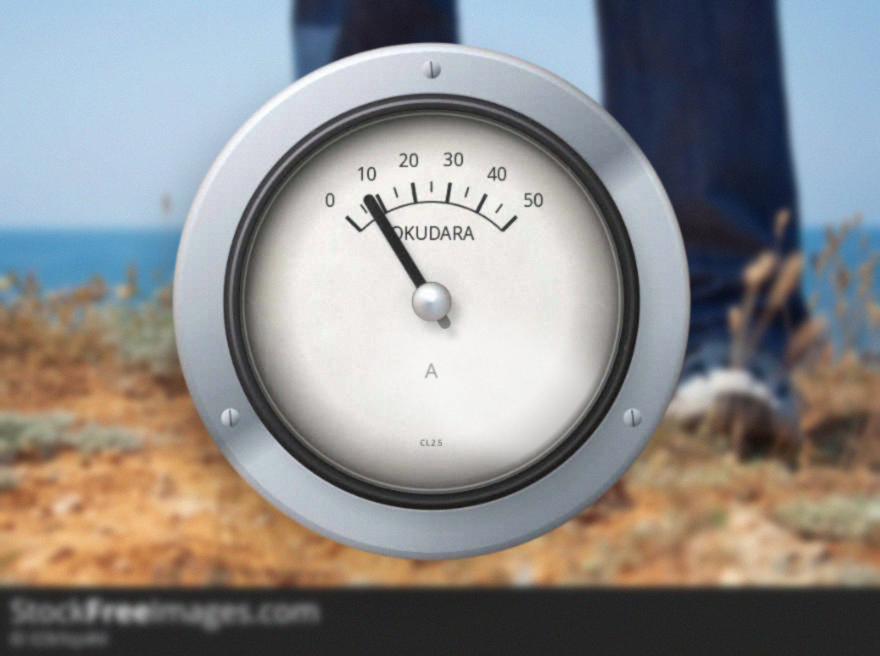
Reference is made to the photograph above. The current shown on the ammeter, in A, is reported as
7.5 A
